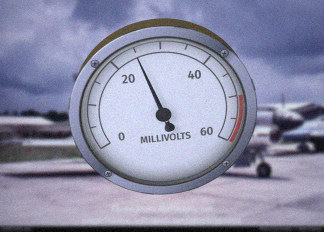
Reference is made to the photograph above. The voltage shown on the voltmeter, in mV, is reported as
25 mV
